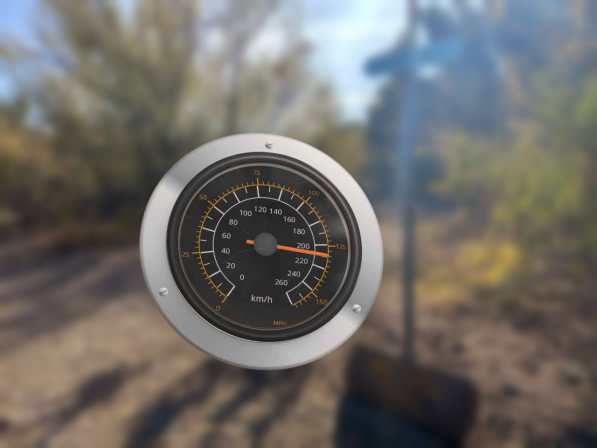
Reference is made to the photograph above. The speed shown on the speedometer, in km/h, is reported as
210 km/h
